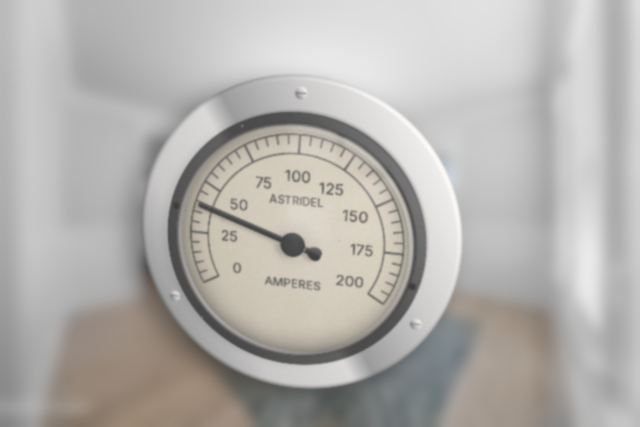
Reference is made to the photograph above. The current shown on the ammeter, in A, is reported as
40 A
